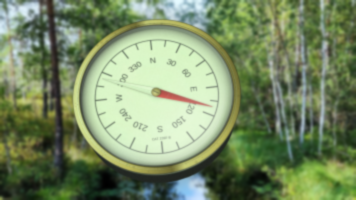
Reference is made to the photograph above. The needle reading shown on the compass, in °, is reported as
112.5 °
